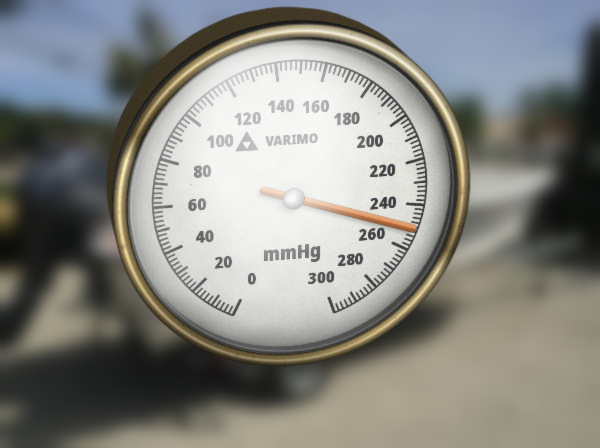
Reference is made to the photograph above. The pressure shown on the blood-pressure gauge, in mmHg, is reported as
250 mmHg
